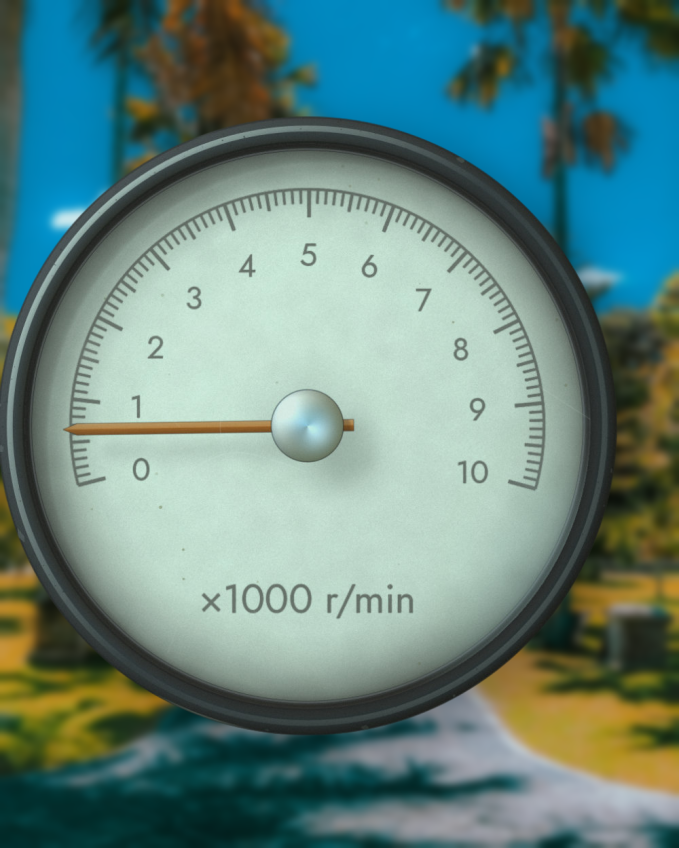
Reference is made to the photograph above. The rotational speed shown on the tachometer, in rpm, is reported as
650 rpm
